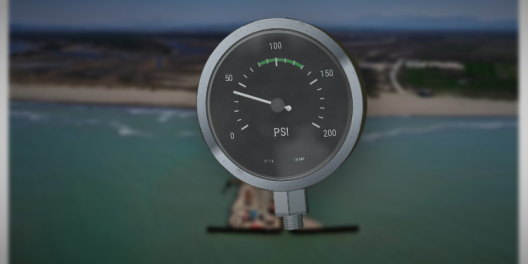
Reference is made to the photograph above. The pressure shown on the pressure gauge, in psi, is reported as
40 psi
